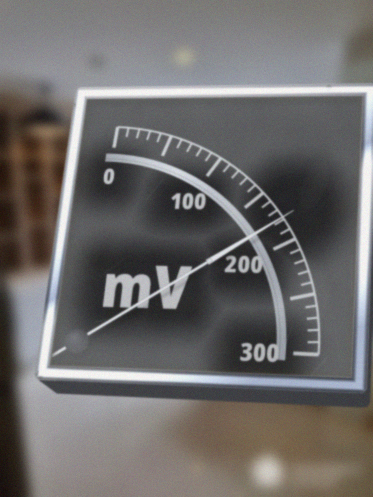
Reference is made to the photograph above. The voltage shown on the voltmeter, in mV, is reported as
180 mV
